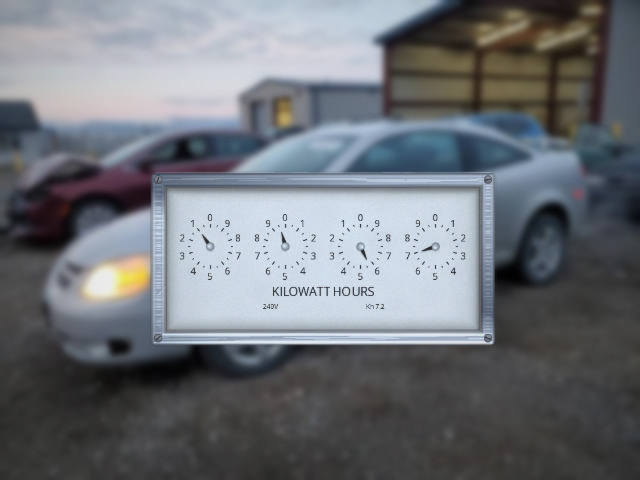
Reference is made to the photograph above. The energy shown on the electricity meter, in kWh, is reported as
957 kWh
